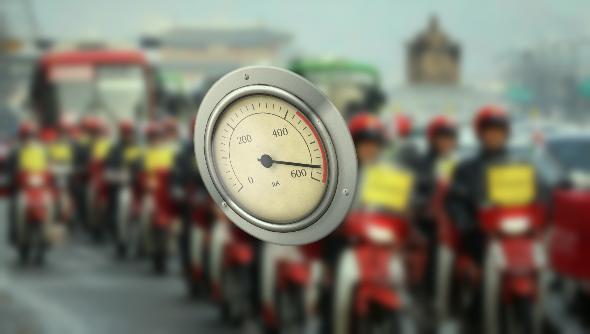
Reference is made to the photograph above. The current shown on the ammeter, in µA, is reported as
560 µA
